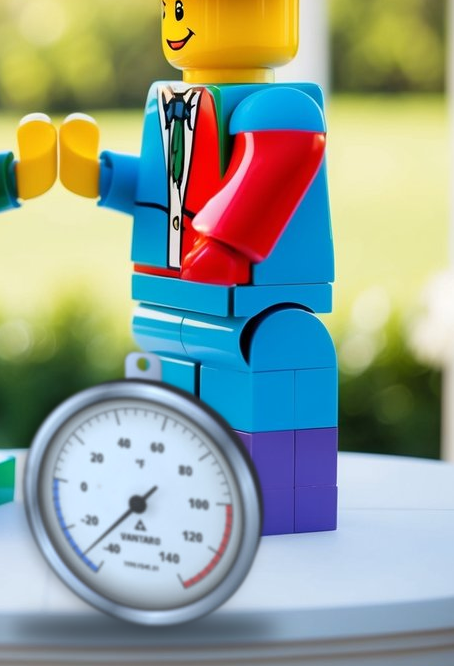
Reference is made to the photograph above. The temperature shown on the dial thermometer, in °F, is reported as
-32 °F
